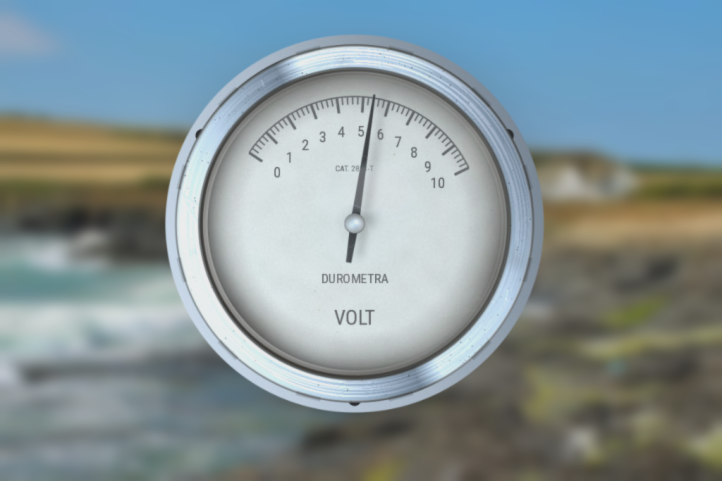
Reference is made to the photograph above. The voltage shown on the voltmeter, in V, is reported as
5.4 V
